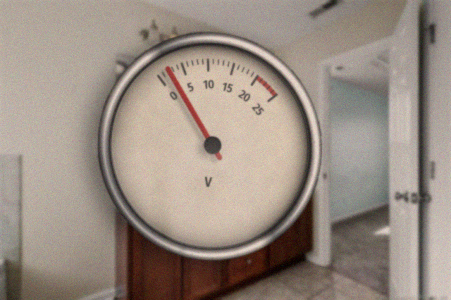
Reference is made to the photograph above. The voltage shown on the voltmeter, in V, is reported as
2 V
